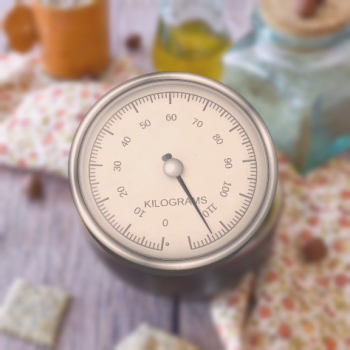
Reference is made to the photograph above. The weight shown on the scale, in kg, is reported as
114 kg
